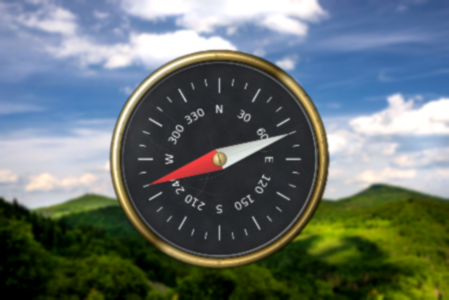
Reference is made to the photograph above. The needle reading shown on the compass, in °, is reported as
250 °
